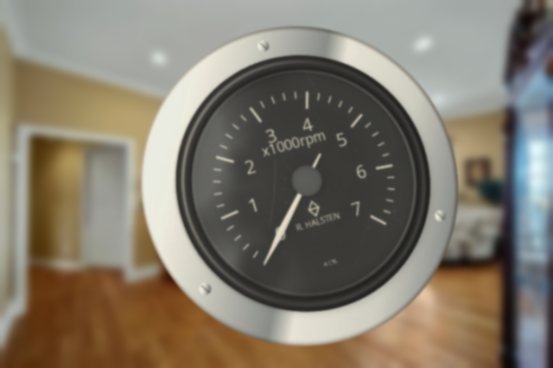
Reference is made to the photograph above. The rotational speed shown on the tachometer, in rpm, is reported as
0 rpm
